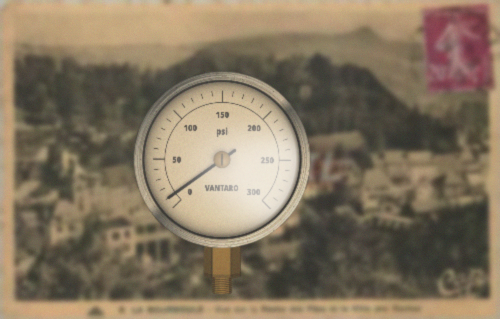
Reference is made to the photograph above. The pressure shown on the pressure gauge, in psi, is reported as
10 psi
